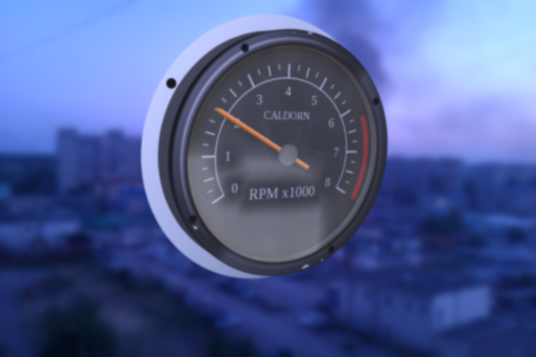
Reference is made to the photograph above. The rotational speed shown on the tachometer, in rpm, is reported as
2000 rpm
